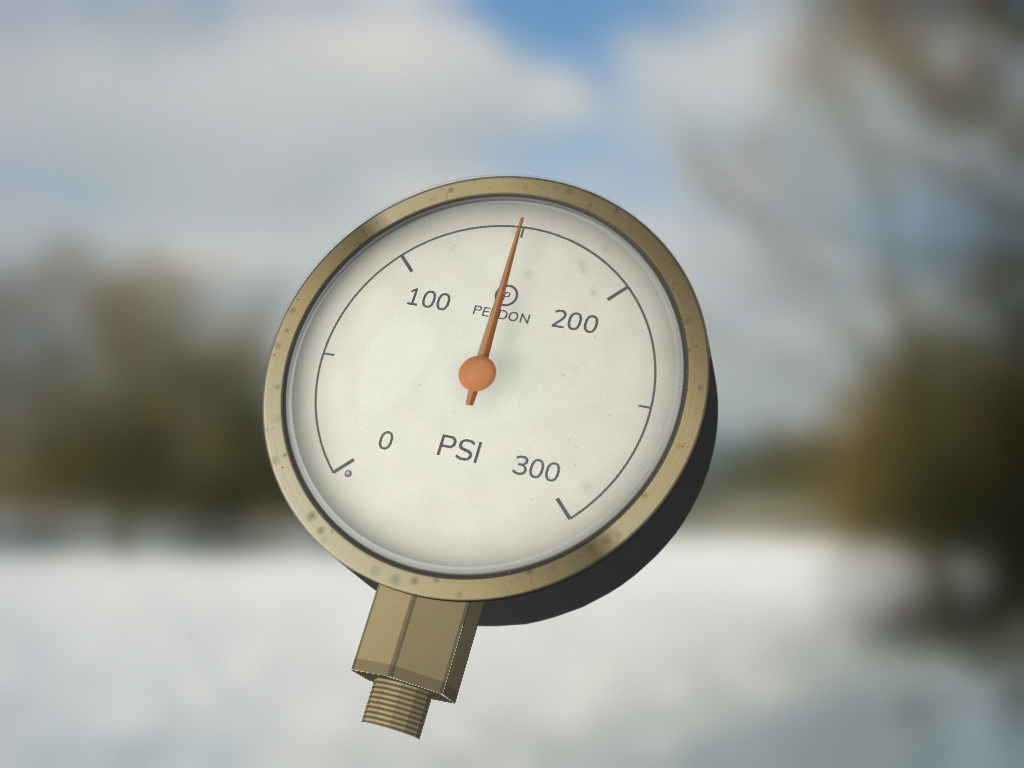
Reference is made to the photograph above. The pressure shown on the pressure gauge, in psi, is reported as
150 psi
